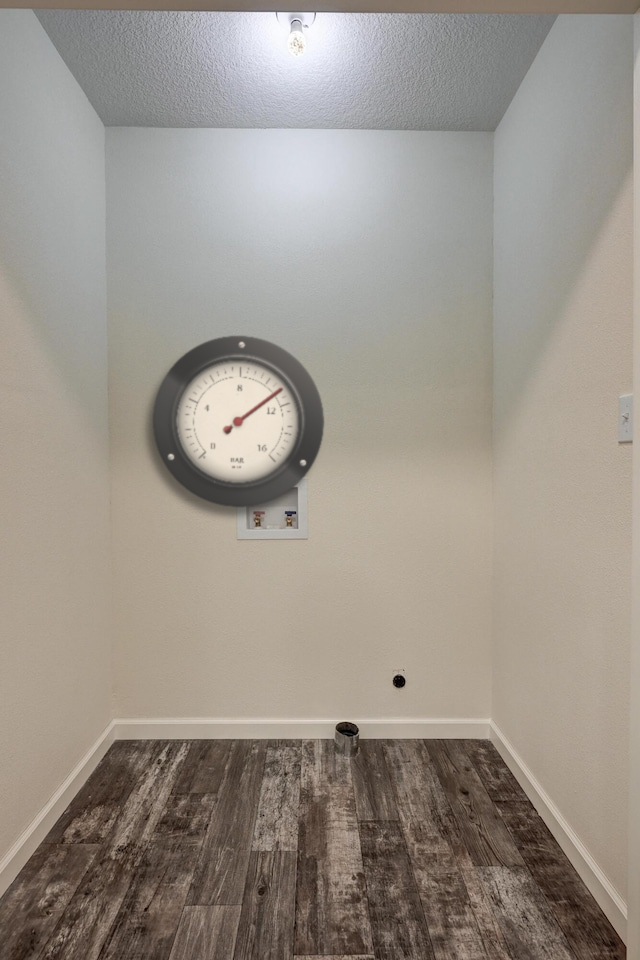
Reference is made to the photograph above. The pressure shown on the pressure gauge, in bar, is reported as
11 bar
